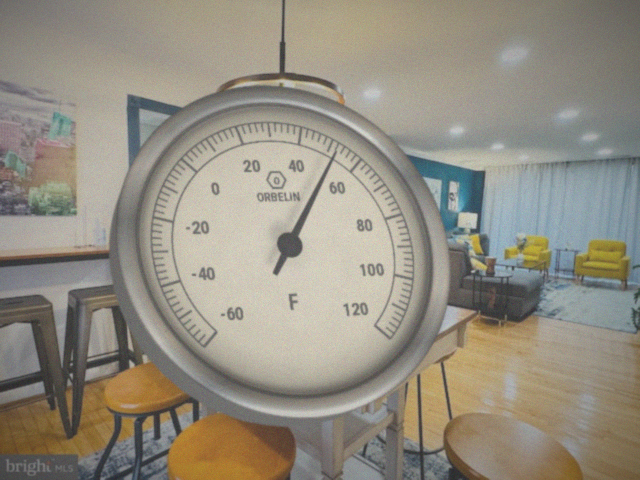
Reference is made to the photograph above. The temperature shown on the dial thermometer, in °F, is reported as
52 °F
